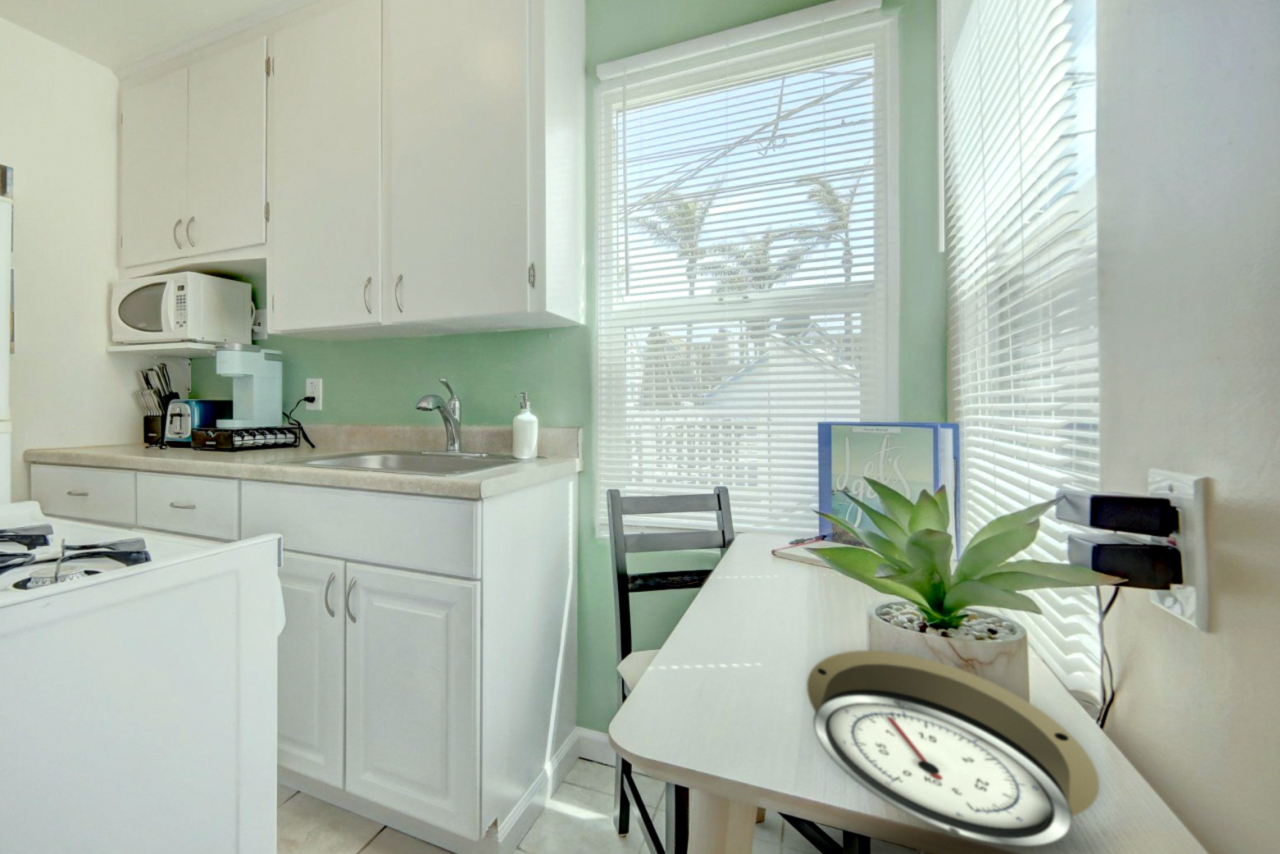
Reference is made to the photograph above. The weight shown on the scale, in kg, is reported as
1.25 kg
